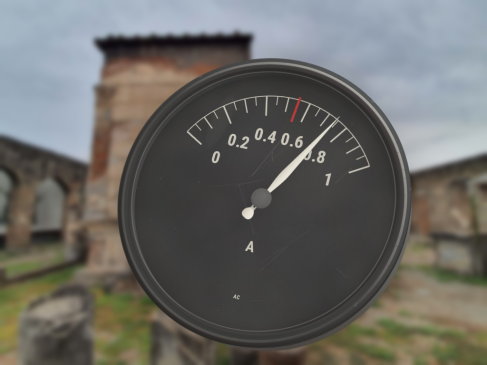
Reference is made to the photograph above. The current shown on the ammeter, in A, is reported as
0.75 A
